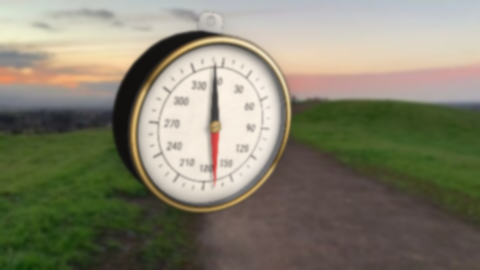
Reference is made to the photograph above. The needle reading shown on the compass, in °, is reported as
170 °
